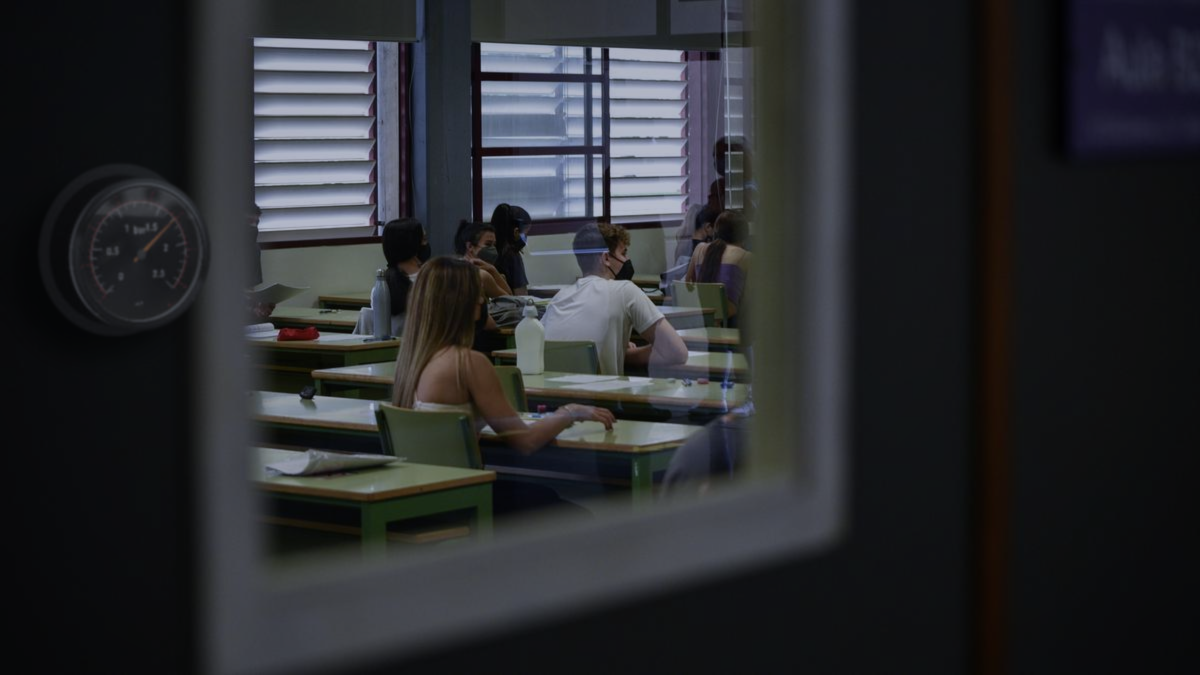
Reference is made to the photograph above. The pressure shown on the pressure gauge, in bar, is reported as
1.7 bar
